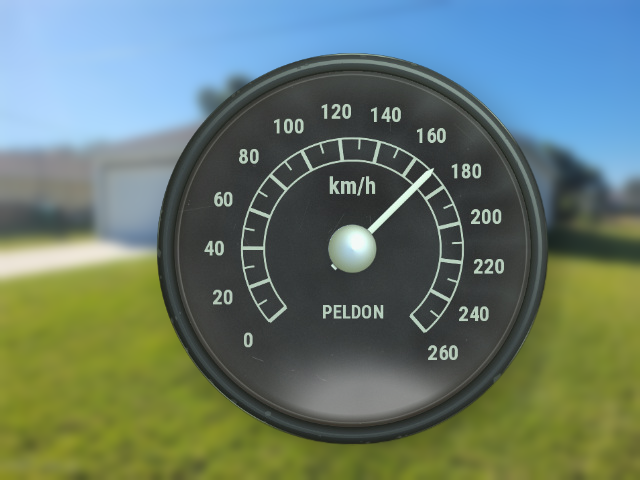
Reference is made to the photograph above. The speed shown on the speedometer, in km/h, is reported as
170 km/h
